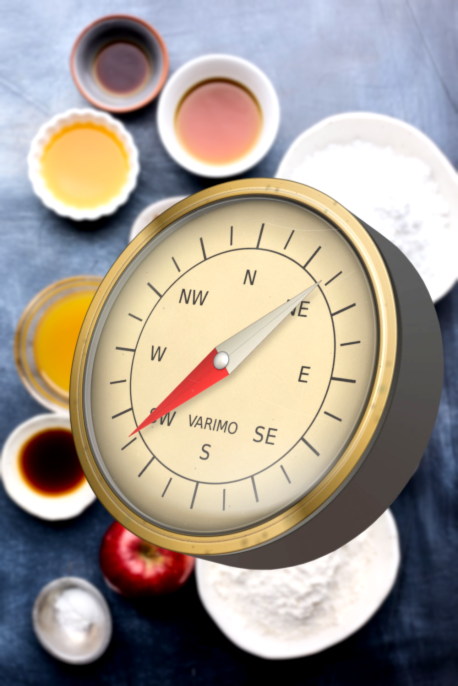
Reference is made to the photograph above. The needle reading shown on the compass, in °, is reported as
225 °
